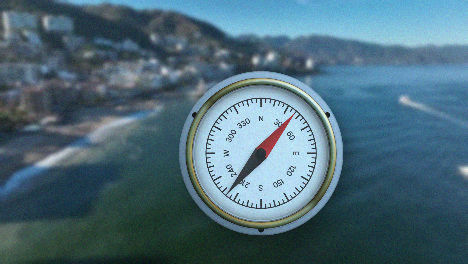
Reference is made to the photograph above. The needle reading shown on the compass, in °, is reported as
40 °
